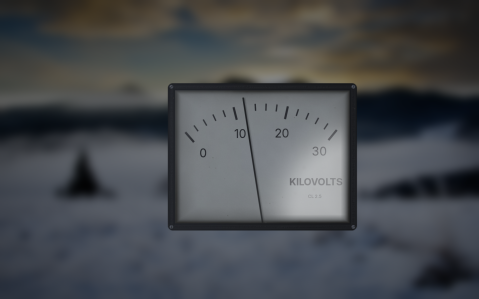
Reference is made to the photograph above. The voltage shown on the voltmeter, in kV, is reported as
12 kV
